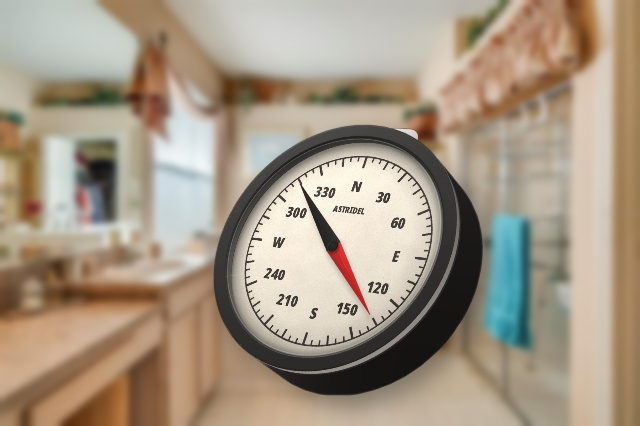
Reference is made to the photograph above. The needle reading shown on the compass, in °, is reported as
135 °
